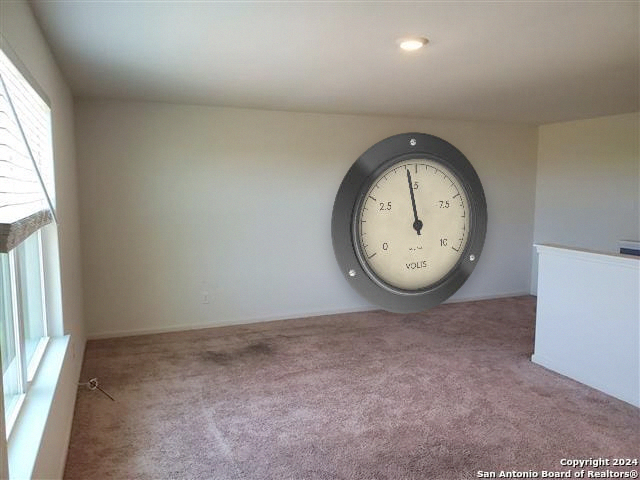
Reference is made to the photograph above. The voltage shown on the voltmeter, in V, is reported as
4.5 V
